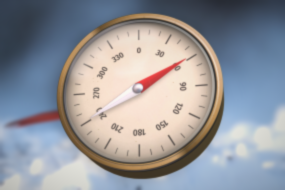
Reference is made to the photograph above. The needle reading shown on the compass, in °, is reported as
60 °
